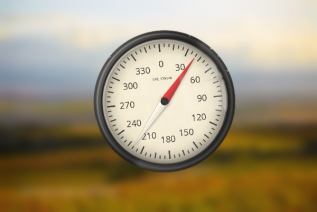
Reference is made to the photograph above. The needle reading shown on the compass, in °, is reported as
40 °
